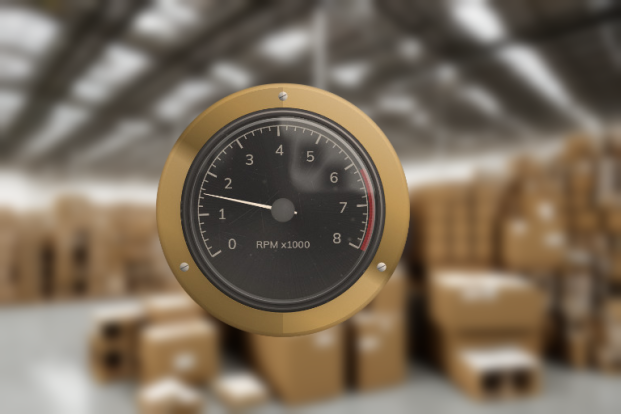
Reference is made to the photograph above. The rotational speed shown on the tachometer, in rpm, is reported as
1500 rpm
